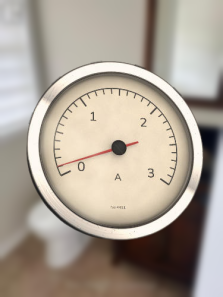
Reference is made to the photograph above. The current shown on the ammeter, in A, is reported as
0.1 A
